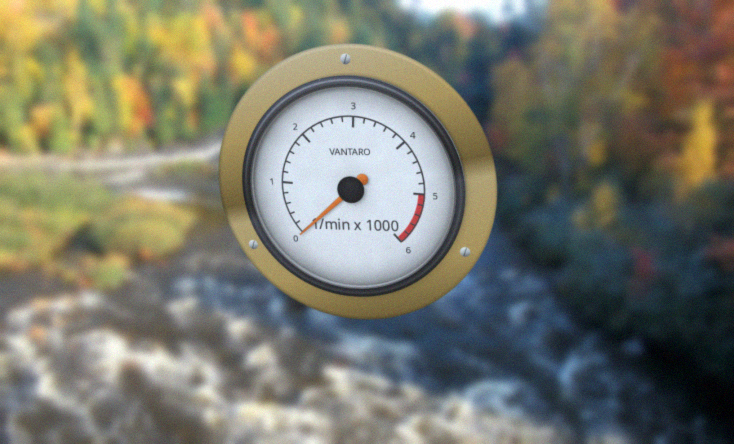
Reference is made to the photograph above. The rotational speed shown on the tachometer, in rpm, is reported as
0 rpm
